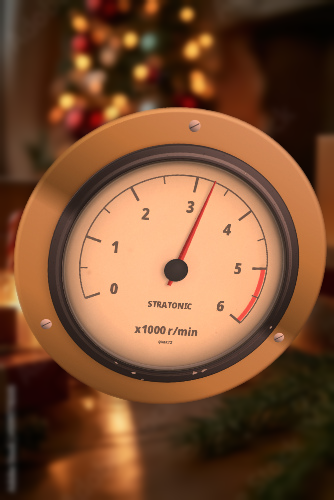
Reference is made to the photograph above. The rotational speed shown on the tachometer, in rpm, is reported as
3250 rpm
